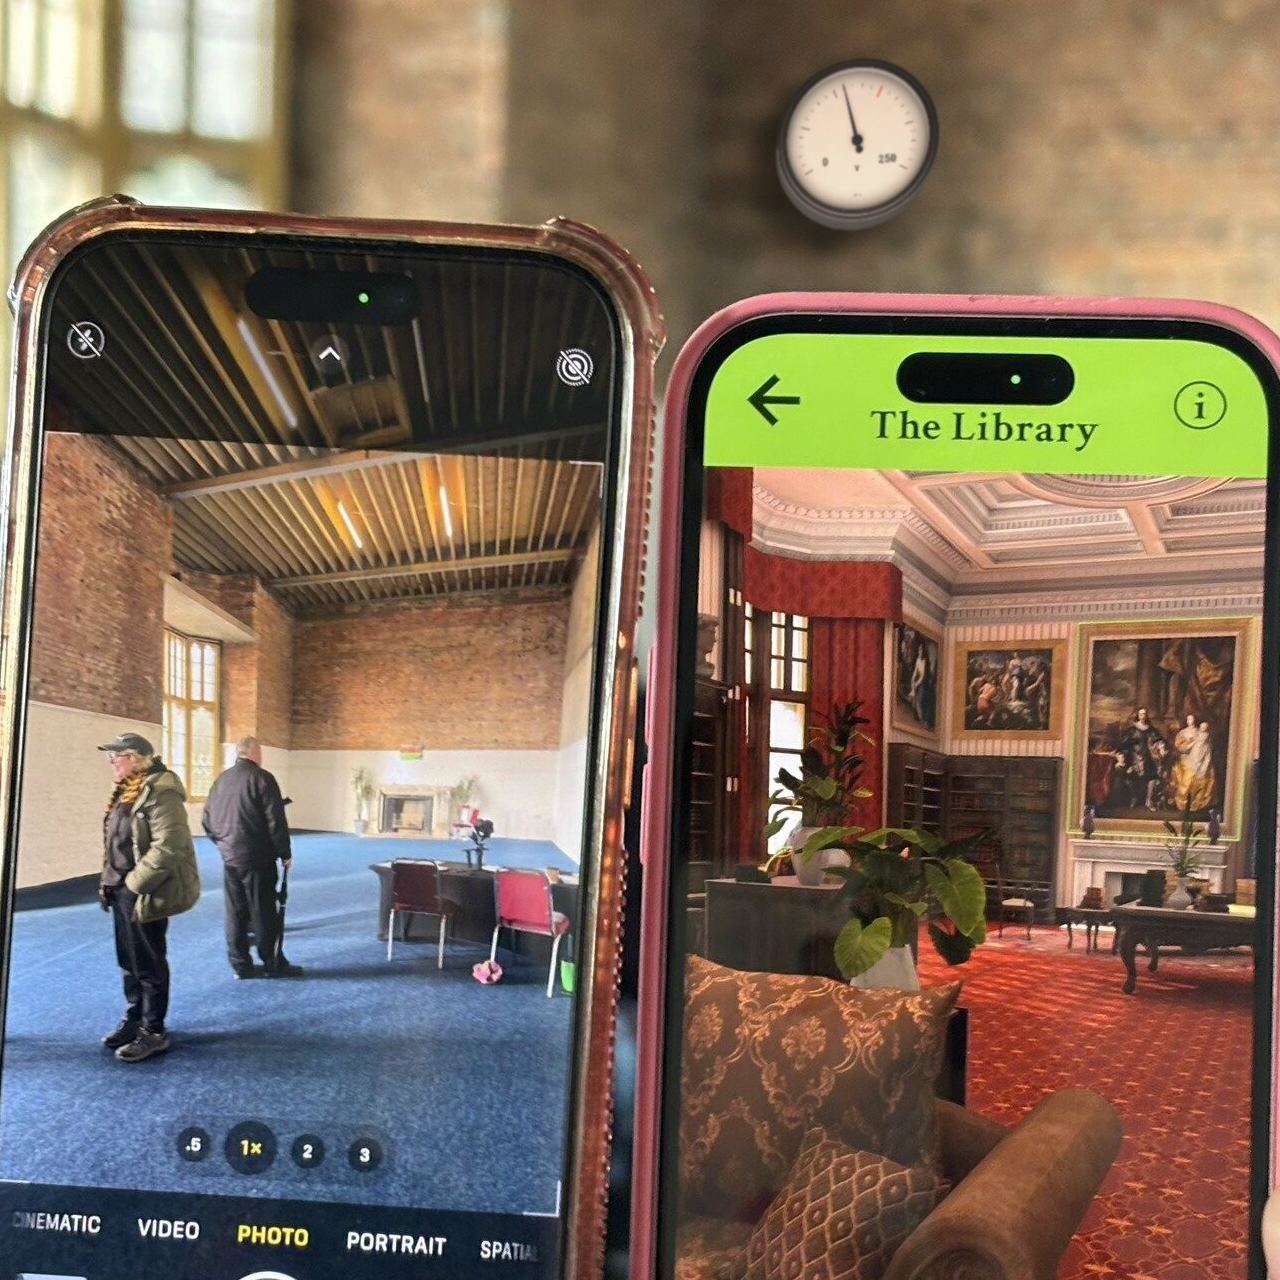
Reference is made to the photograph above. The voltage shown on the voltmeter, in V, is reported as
110 V
